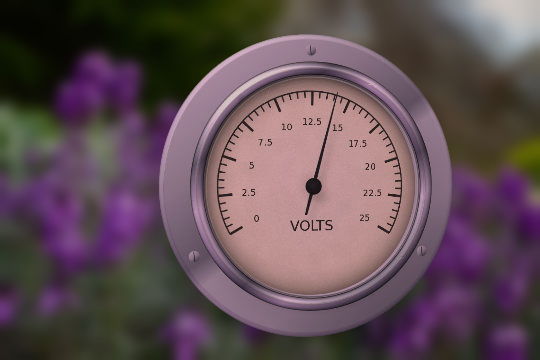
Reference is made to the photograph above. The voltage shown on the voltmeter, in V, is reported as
14 V
